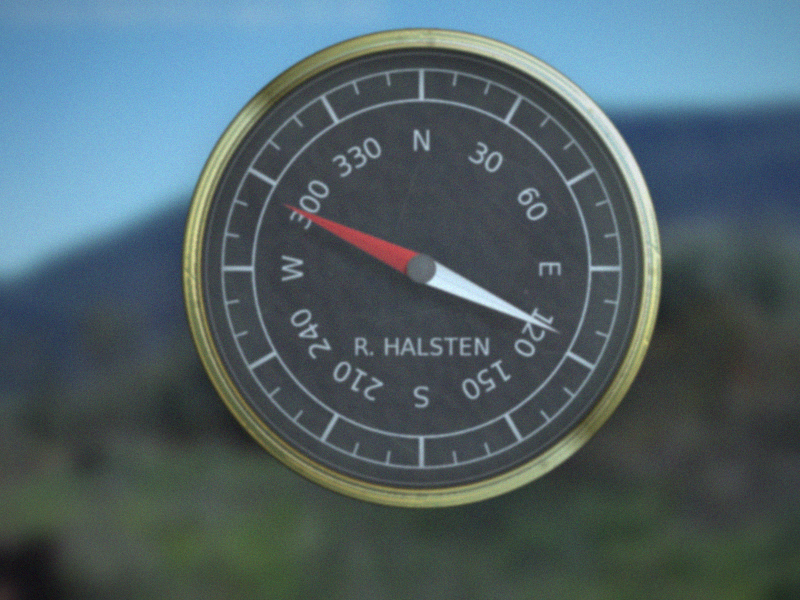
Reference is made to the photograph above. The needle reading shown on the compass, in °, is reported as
295 °
